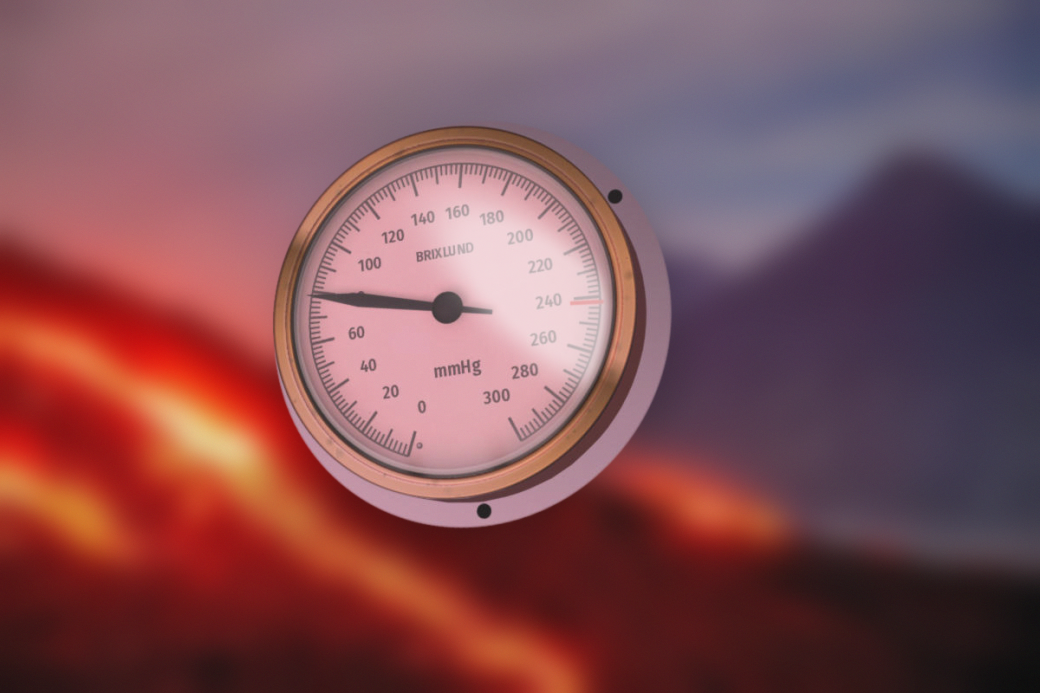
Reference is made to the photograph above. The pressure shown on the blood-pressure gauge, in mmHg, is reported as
78 mmHg
